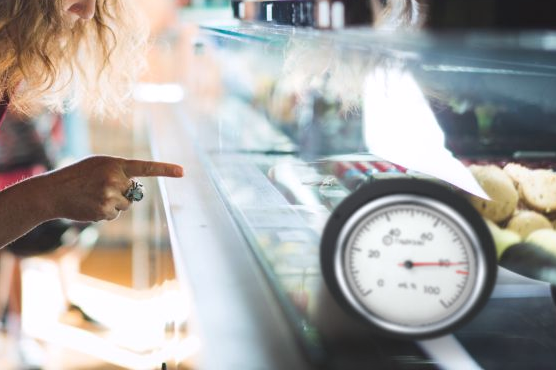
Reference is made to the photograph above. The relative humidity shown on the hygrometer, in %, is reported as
80 %
